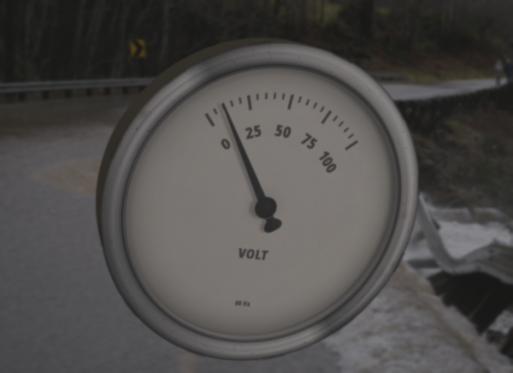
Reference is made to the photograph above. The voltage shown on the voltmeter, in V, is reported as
10 V
